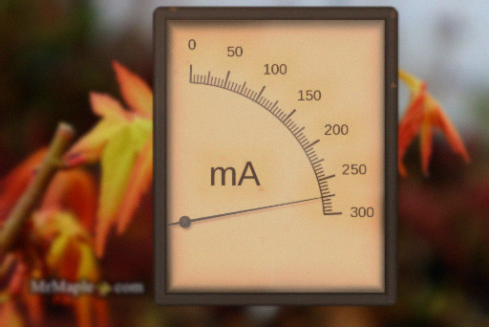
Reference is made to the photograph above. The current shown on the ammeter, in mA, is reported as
275 mA
